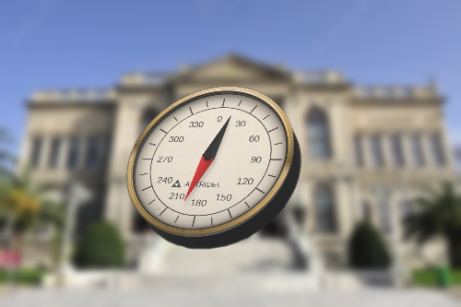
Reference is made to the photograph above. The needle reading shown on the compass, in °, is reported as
195 °
